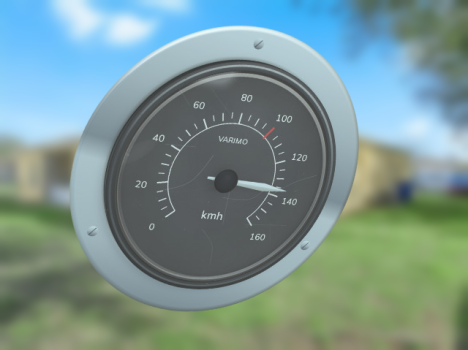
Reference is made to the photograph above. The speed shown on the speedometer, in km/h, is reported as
135 km/h
